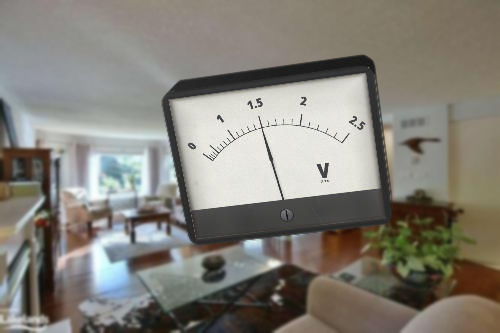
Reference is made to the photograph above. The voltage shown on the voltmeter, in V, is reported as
1.5 V
